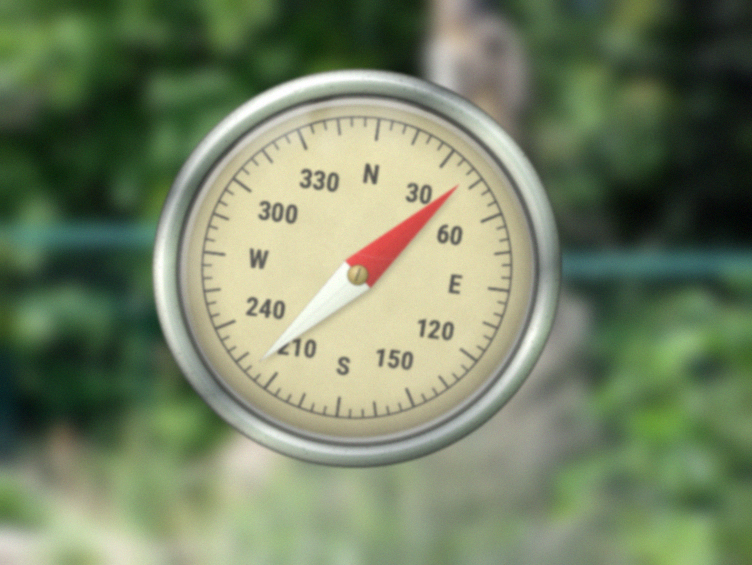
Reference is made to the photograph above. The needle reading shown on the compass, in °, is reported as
40 °
